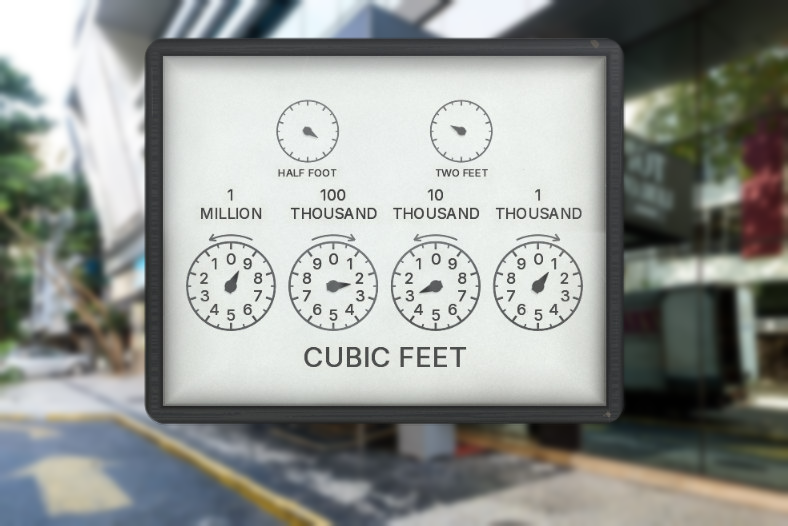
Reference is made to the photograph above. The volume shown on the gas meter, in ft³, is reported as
923100 ft³
